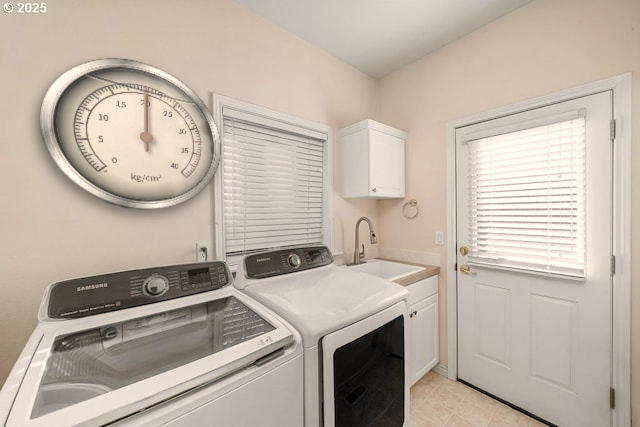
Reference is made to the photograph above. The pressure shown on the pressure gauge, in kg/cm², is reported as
20 kg/cm²
